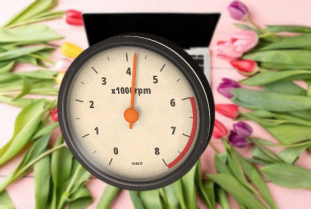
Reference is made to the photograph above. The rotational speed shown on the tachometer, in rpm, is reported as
4250 rpm
